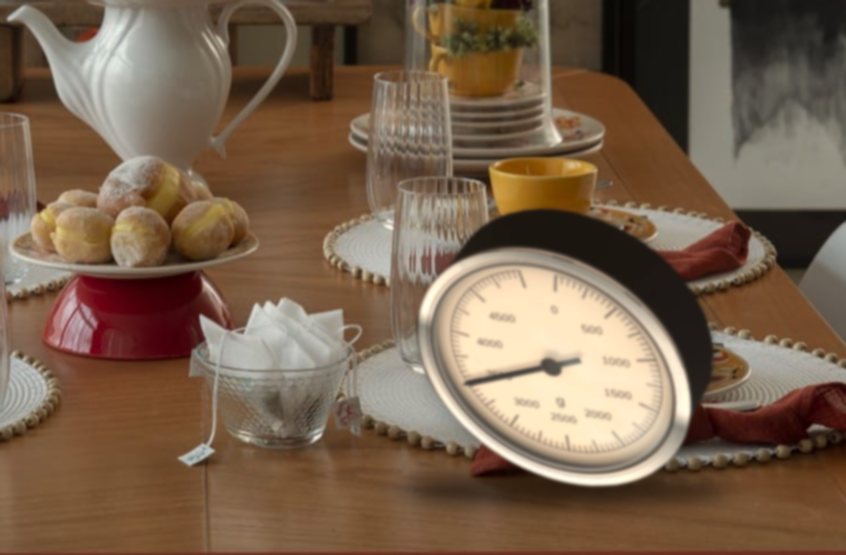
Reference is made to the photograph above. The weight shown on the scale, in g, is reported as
3500 g
